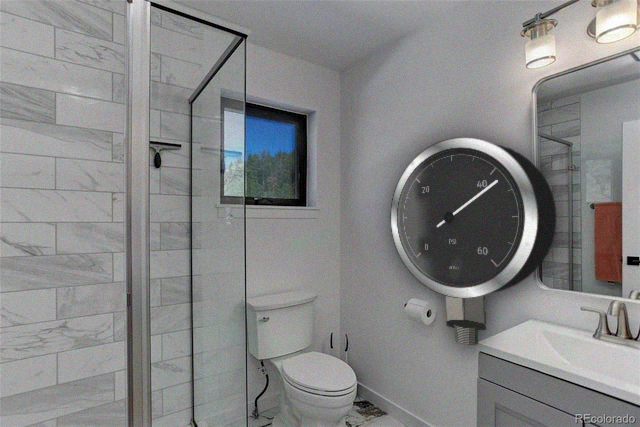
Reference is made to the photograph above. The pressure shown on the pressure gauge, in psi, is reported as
42.5 psi
